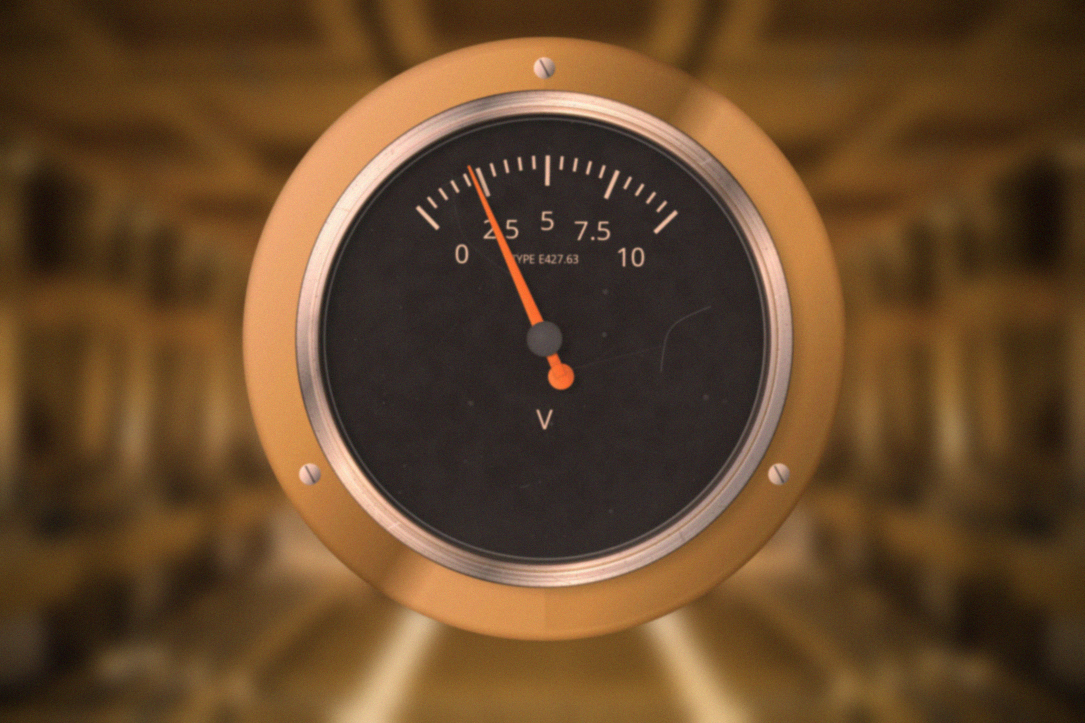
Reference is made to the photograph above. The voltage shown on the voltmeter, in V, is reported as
2.25 V
